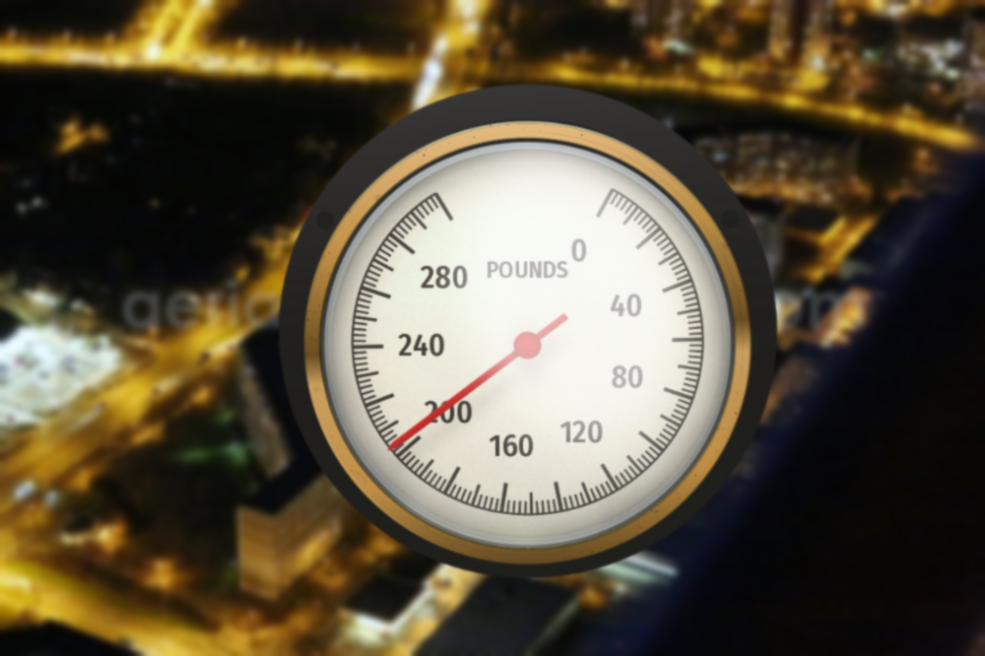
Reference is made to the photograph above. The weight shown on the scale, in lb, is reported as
204 lb
